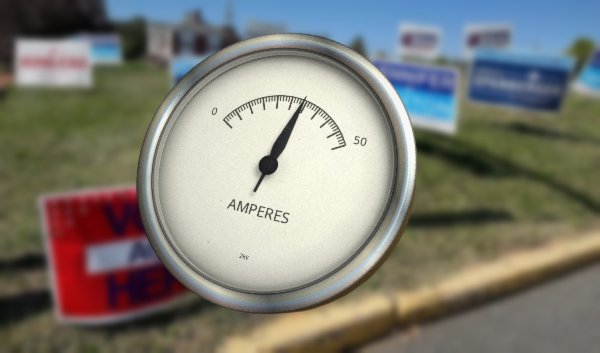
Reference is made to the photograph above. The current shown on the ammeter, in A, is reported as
30 A
